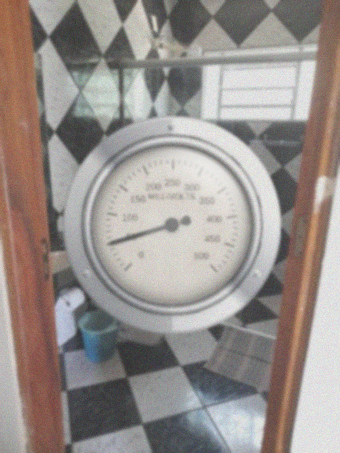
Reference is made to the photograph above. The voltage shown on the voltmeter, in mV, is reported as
50 mV
